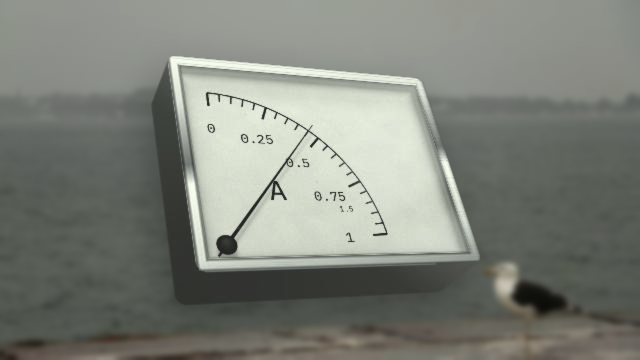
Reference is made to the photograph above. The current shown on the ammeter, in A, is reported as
0.45 A
